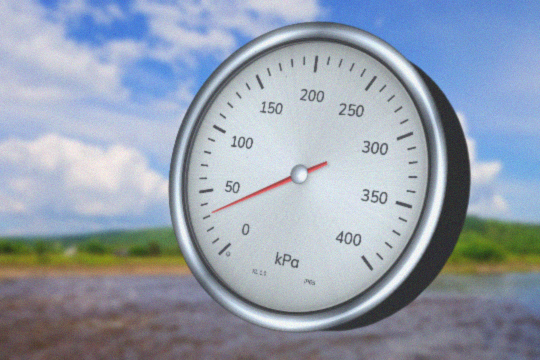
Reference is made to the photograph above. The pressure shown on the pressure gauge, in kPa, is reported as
30 kPa
